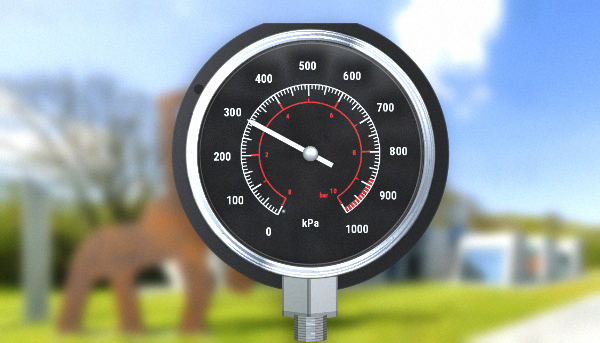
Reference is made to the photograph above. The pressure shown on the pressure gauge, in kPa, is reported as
300 kPa
